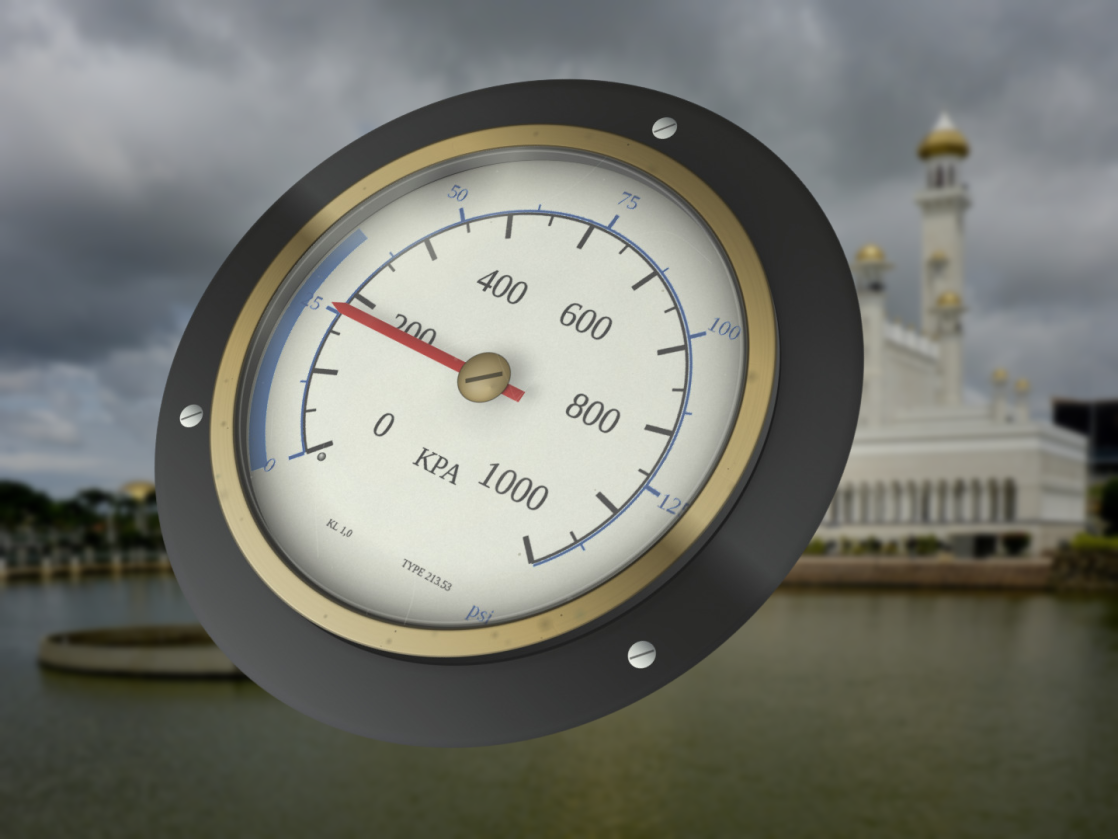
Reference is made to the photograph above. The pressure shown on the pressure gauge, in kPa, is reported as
175 kPa
